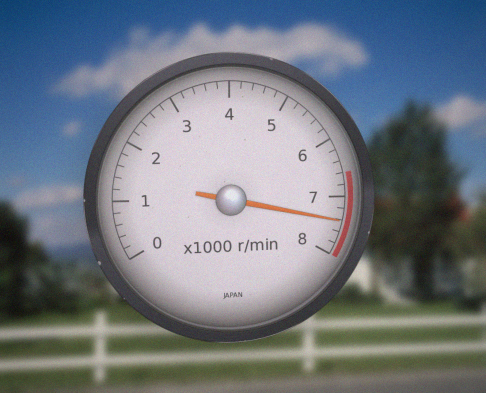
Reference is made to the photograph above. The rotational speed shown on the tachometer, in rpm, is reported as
7400 rpm
